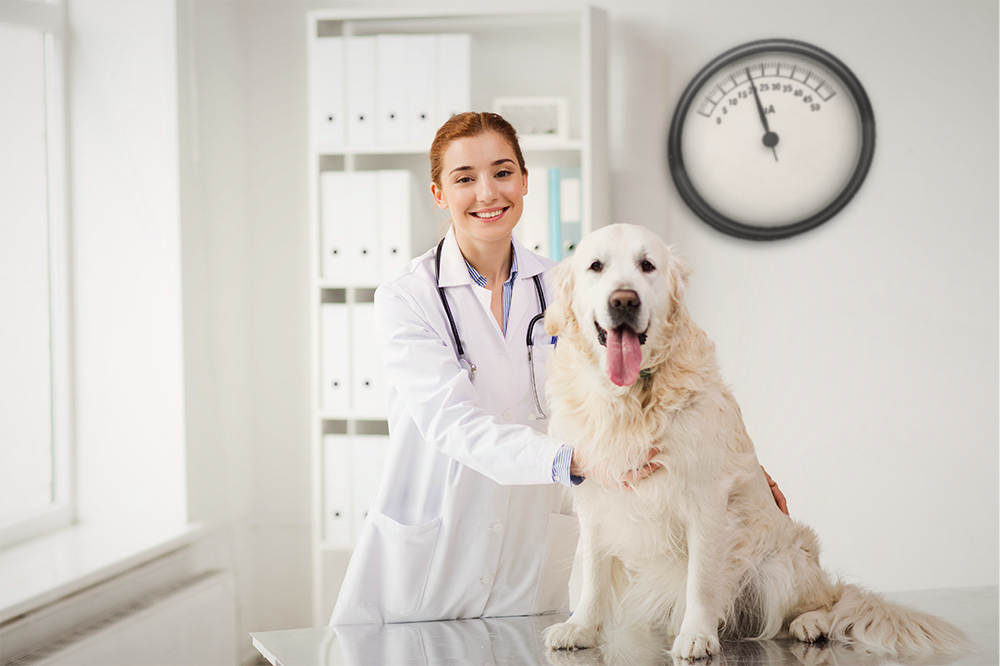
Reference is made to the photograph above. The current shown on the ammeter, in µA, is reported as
20 µA
